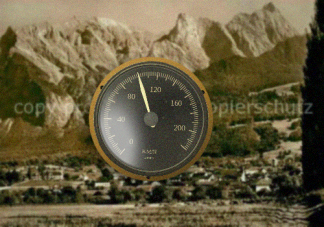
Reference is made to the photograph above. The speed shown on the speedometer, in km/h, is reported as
100 km/h
